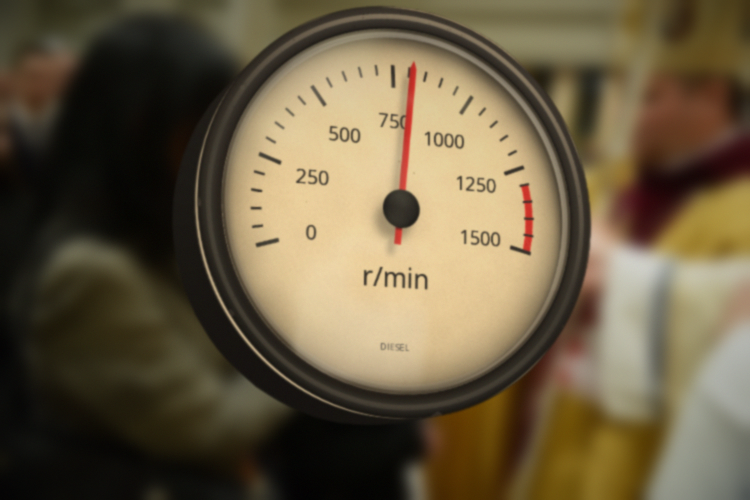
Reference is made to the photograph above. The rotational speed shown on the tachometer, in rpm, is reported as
800 rpm
